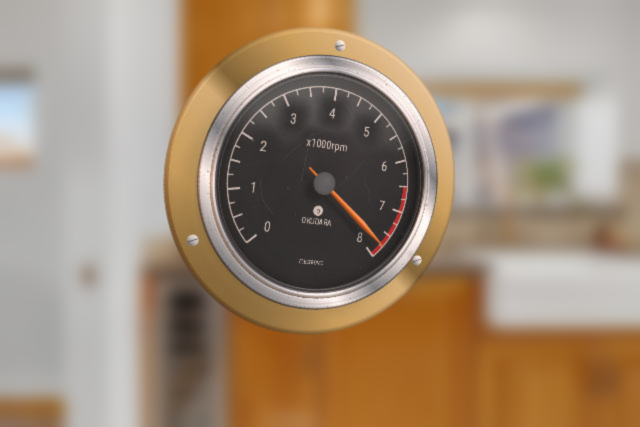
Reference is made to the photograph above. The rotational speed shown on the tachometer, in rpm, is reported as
7750 rpm
